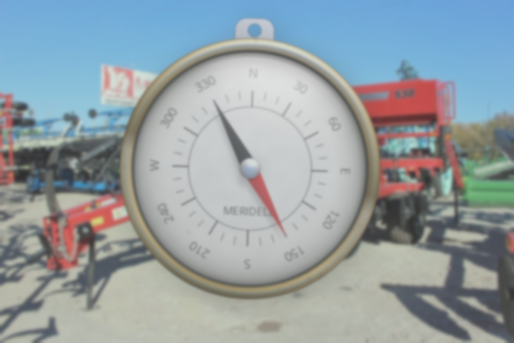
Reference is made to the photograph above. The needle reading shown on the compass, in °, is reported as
150 °
